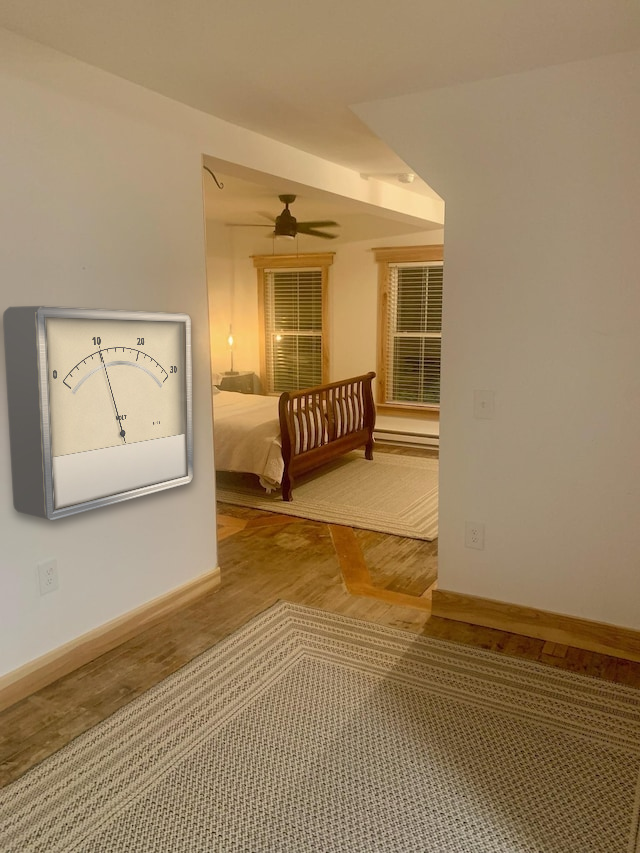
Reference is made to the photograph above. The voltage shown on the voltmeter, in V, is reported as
10 V
